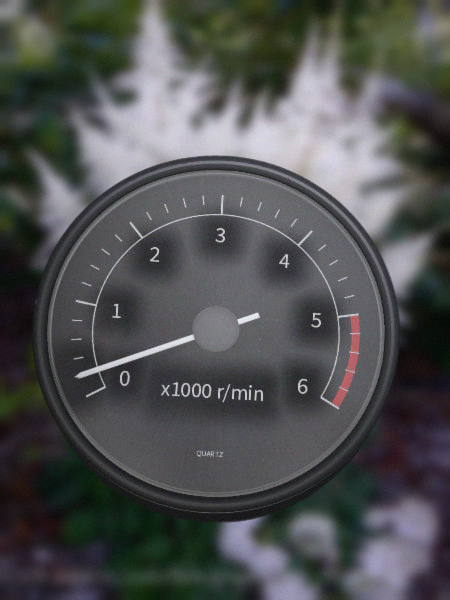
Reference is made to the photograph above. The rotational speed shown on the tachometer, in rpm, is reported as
200 rpm
